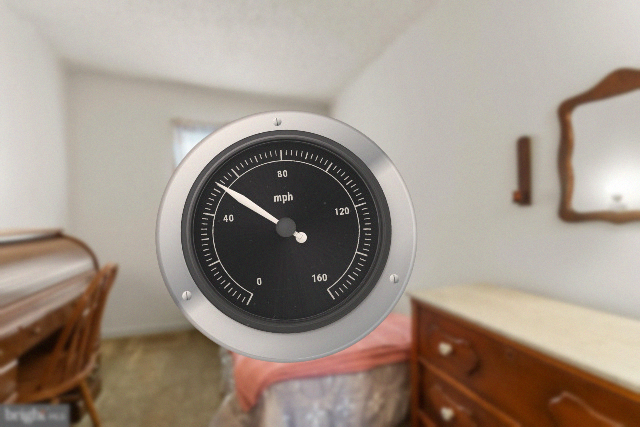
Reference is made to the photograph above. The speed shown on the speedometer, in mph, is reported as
52 mph
